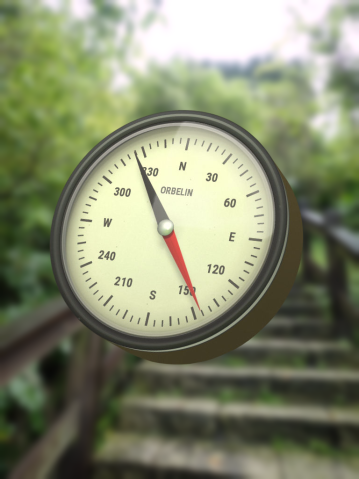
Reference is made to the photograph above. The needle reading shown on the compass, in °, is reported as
145 °
